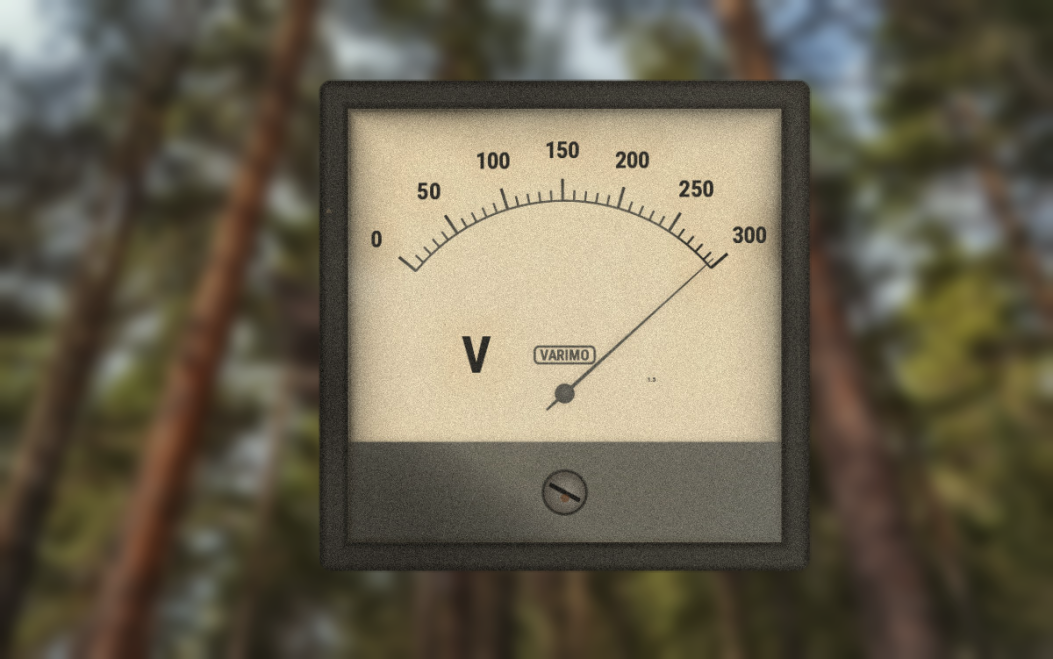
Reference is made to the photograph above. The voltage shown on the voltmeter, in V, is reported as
295 V
